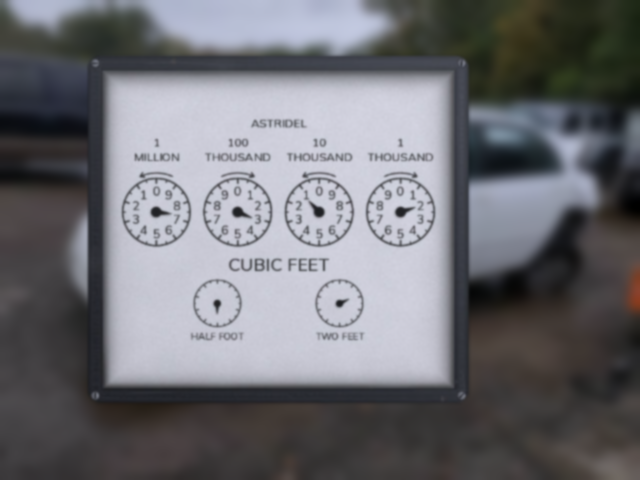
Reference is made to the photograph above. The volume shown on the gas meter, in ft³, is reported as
731200 ft³
